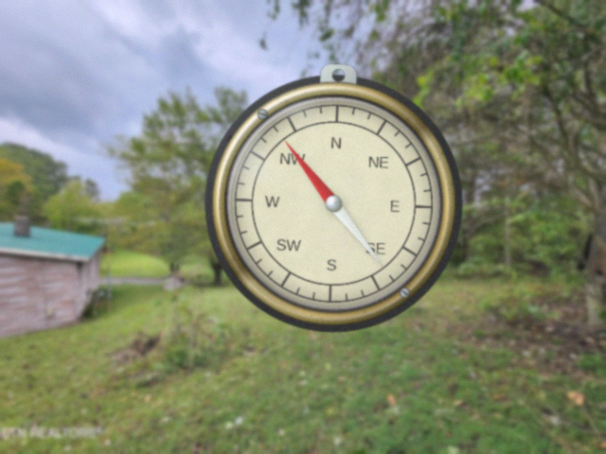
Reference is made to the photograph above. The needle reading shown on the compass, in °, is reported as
320 °
